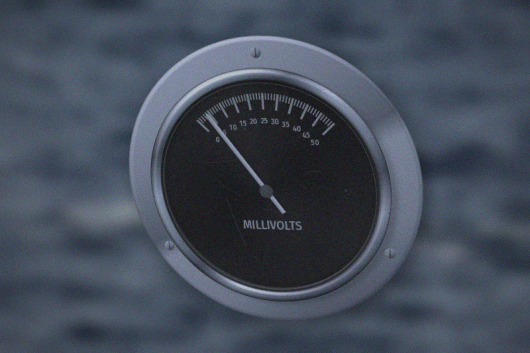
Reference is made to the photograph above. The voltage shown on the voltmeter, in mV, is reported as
5 mV
